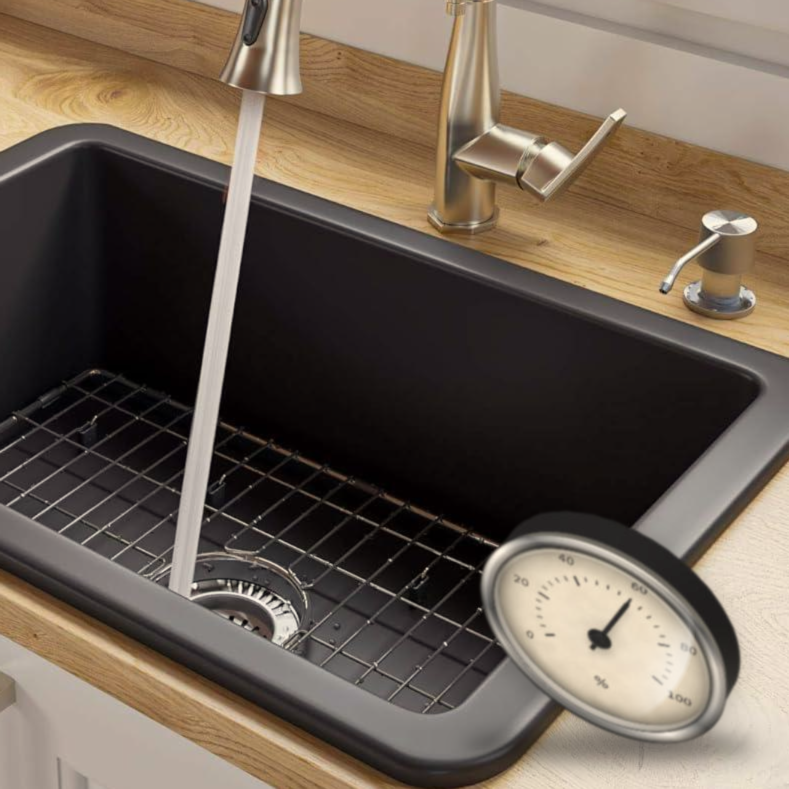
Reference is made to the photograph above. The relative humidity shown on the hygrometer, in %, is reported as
60 %
